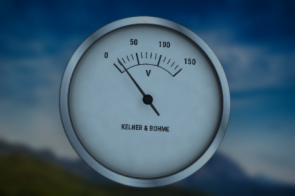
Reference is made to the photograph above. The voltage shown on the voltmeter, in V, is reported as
10 V
